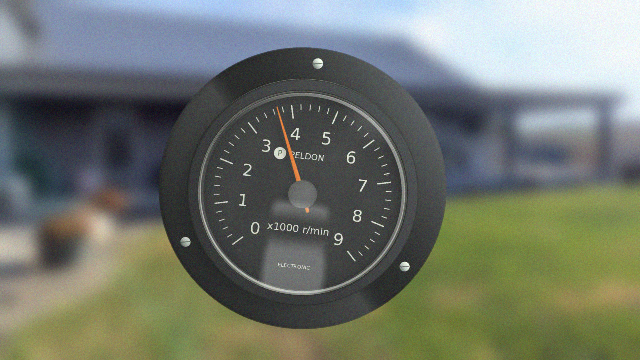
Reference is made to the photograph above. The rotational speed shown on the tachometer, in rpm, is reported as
3700 rpm
